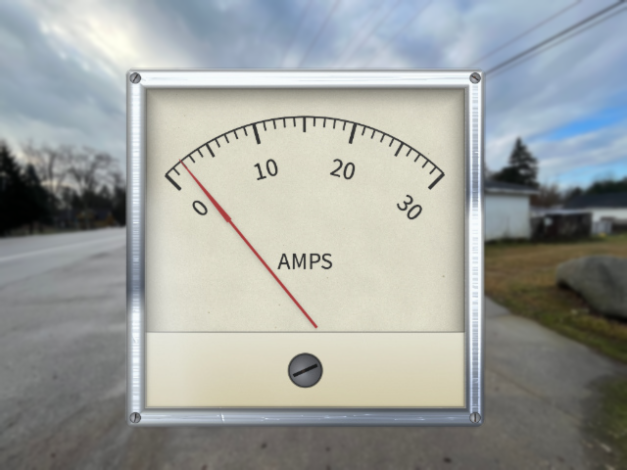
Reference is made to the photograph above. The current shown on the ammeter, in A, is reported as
2 A
